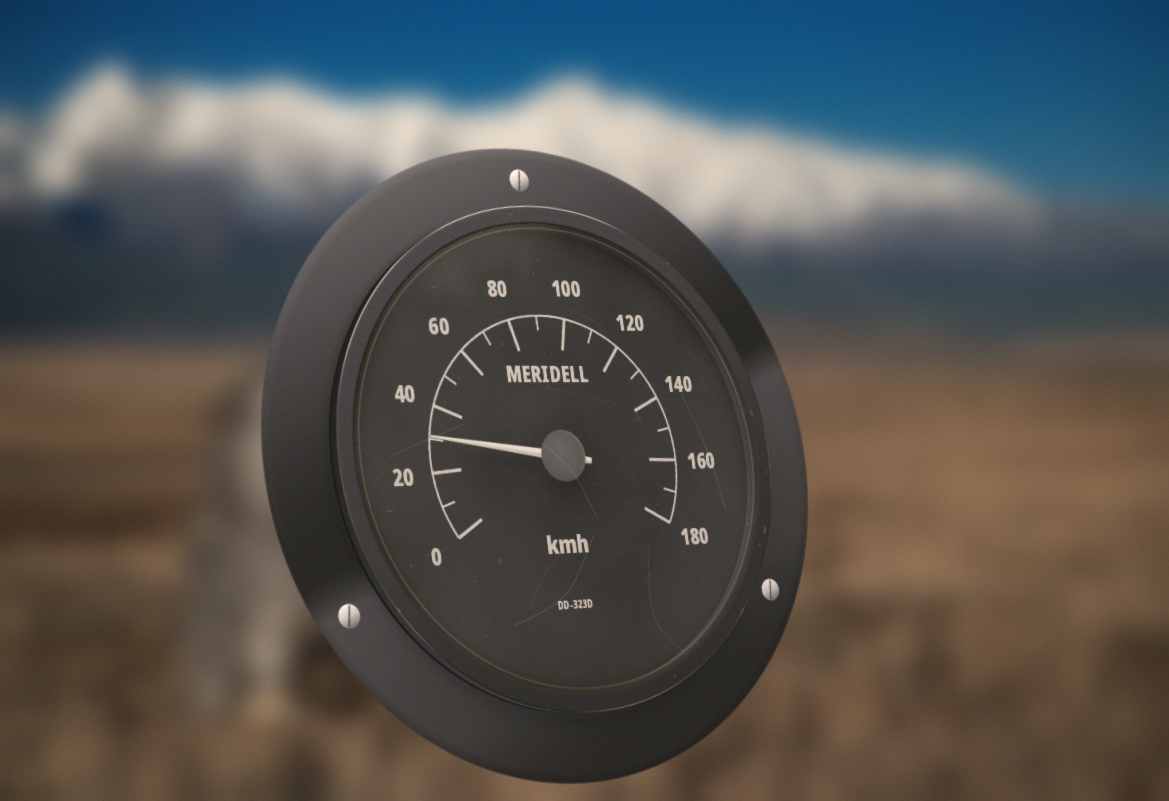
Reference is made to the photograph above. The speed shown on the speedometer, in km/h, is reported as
30 km/h
